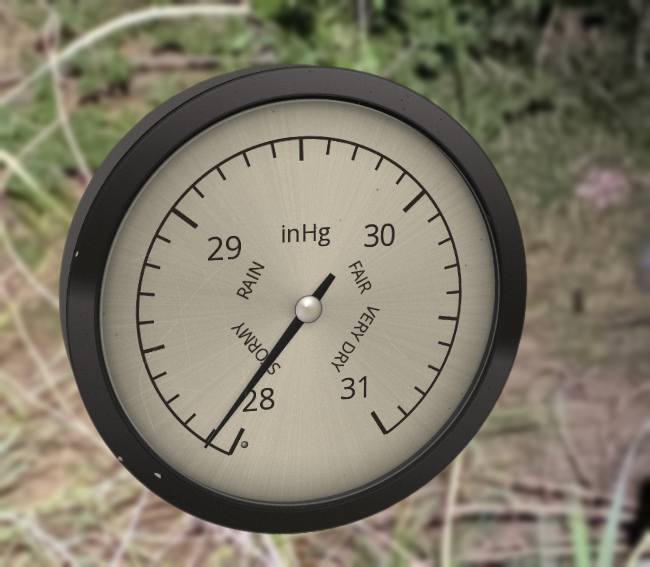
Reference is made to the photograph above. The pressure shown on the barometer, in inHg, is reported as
28.1 inHg
